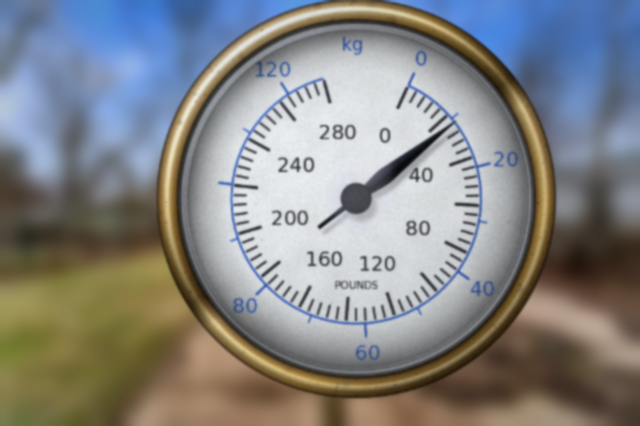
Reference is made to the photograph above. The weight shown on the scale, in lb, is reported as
24 lb
